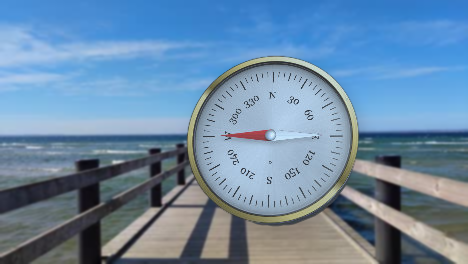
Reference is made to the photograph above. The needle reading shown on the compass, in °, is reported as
270 °
